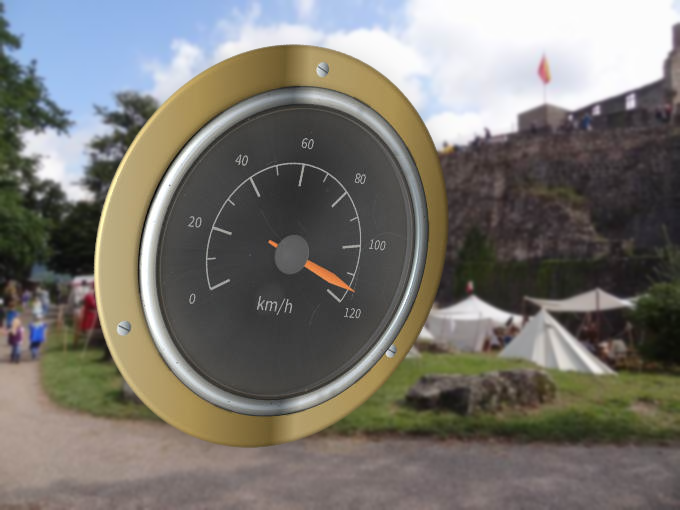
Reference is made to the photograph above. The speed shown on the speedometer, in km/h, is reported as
115 km/h
